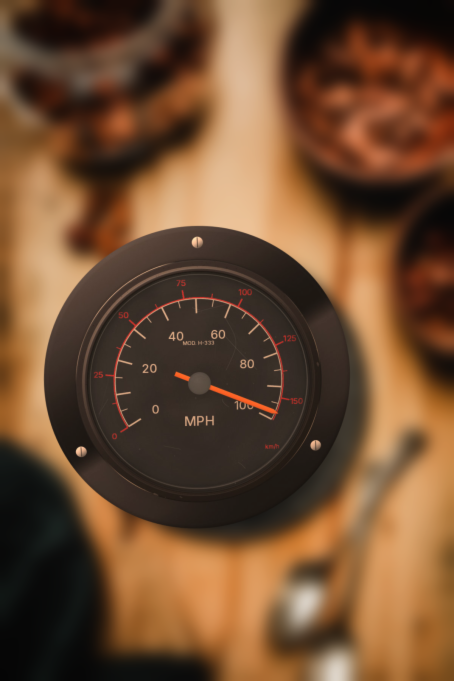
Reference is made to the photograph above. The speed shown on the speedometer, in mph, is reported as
97.5 mph
